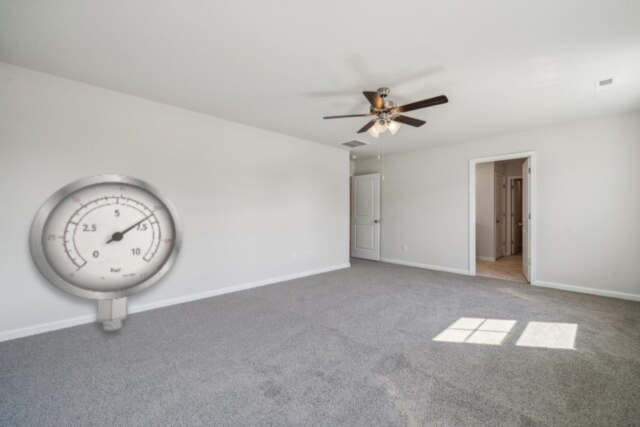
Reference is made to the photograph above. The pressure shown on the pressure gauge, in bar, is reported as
7 bar
